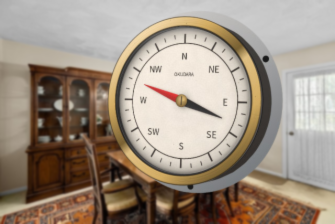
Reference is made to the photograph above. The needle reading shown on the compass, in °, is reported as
290 °
